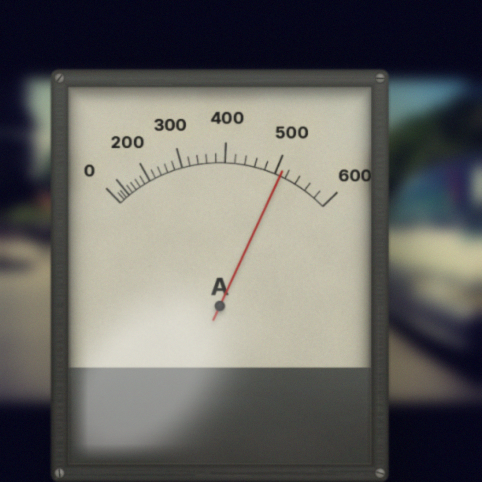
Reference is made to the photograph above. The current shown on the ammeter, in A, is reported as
510 A
